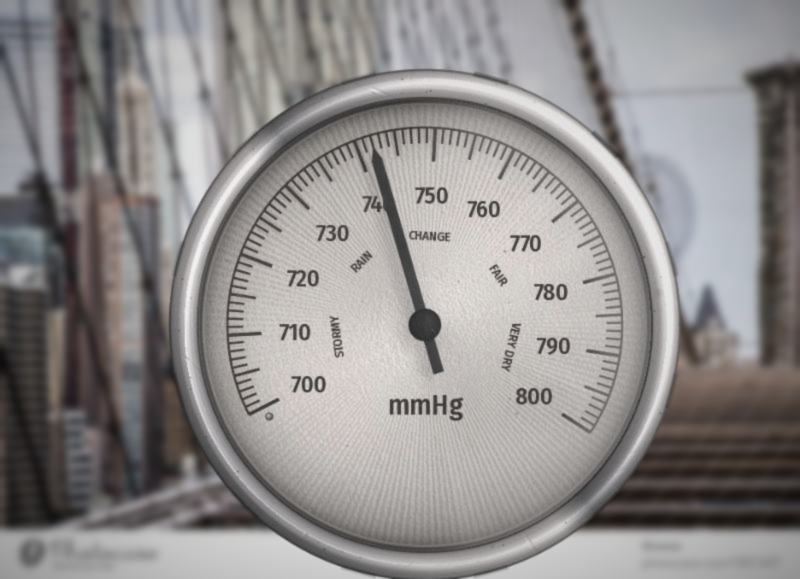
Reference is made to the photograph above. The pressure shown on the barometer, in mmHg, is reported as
742 mmHg
